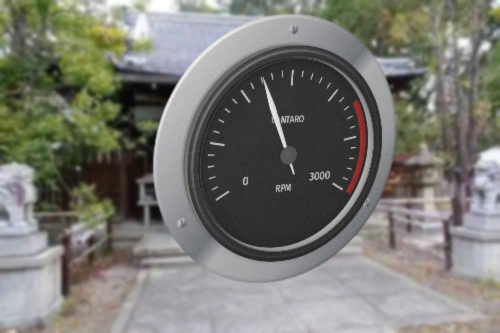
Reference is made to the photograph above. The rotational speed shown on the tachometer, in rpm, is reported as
1200 rpm
